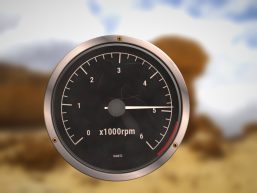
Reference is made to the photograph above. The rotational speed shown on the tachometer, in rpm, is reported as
4900 rpm
